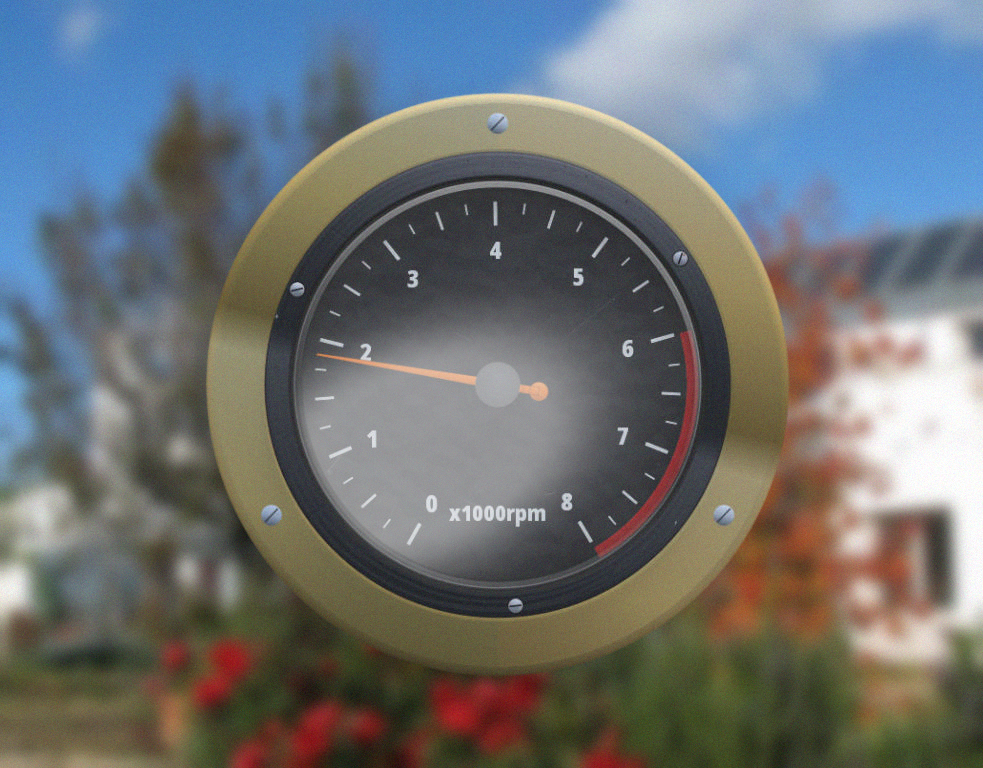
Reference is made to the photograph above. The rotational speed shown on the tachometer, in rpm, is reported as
1875 rpm
